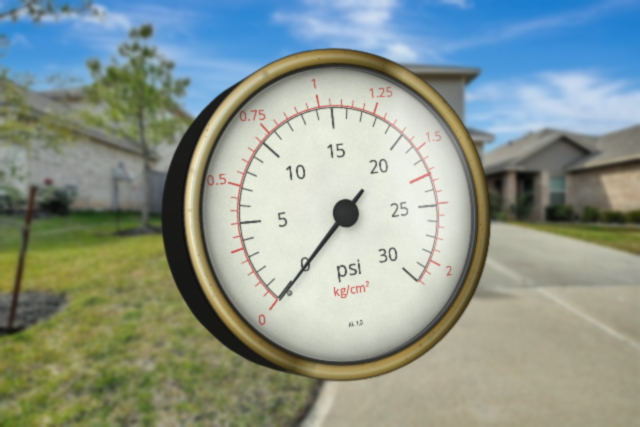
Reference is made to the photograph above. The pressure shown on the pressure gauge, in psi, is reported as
0 psi
